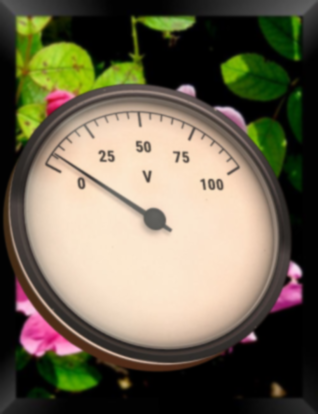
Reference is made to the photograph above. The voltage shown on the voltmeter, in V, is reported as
5 V
